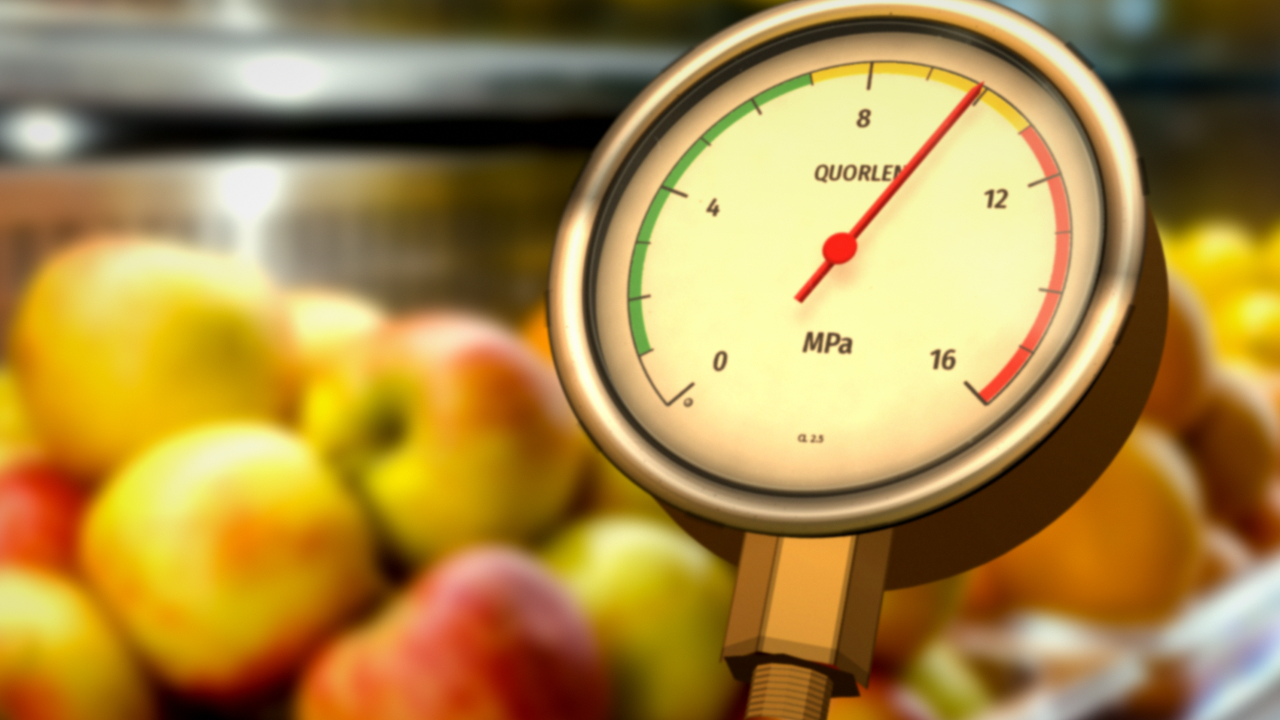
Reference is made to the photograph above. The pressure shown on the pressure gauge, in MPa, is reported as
10 MPa
